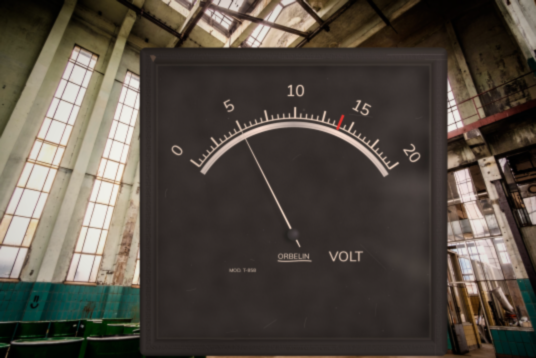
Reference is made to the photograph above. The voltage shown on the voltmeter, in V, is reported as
5 V
